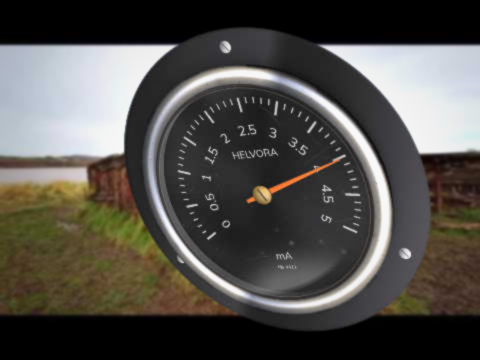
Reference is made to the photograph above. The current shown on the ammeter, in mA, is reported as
4 mA
